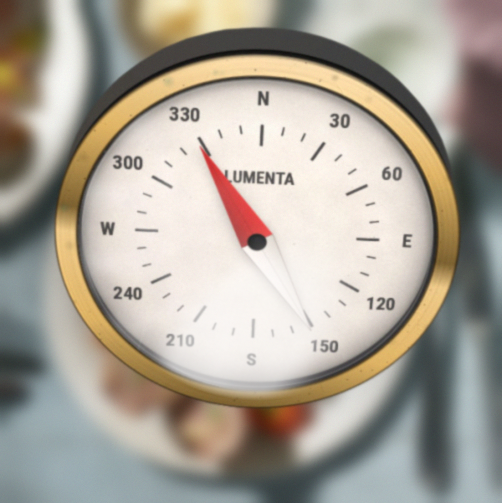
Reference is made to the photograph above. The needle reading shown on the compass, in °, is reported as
330 °
